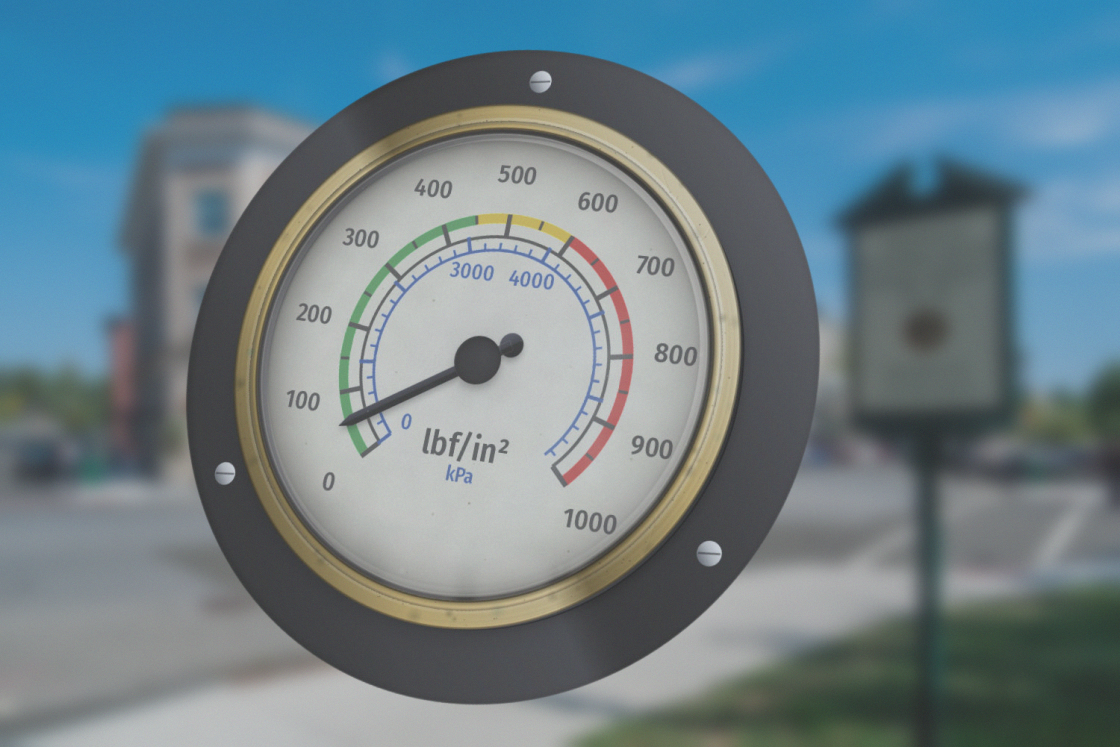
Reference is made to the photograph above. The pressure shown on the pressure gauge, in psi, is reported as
50 psi
